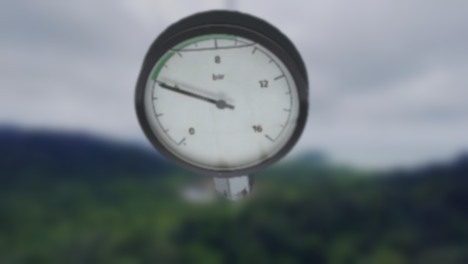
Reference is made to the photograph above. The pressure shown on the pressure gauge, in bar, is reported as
4 bar
